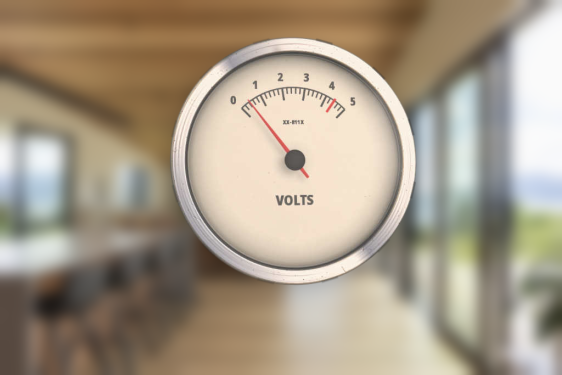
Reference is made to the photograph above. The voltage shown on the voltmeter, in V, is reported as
0.4 V
